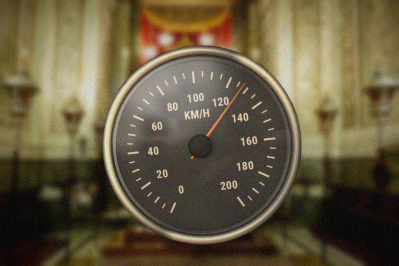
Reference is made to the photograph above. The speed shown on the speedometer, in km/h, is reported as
127.5 km/h
